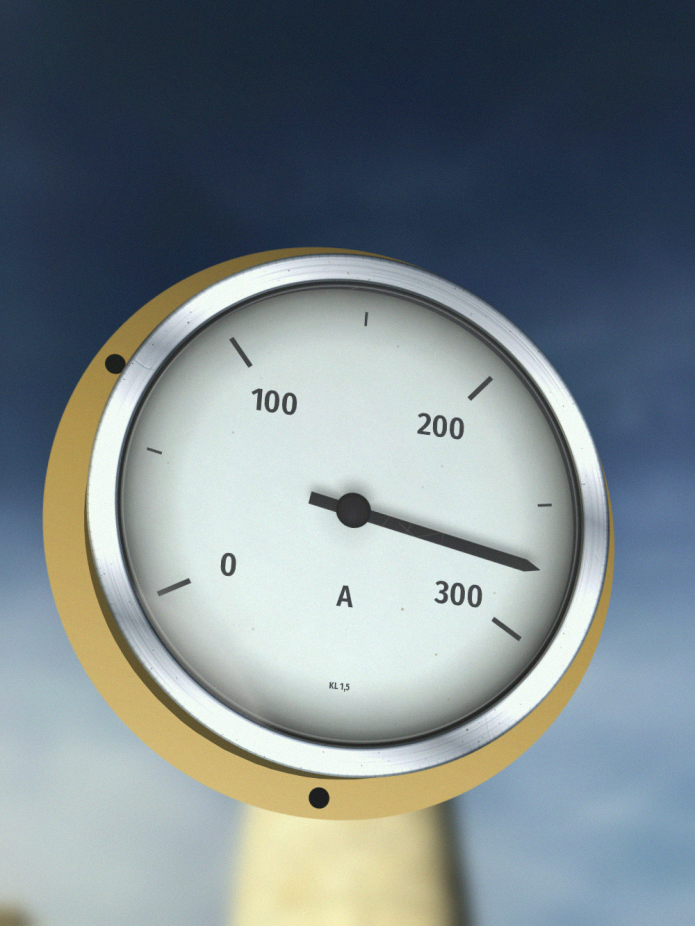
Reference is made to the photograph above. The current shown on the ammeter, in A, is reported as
275 A
